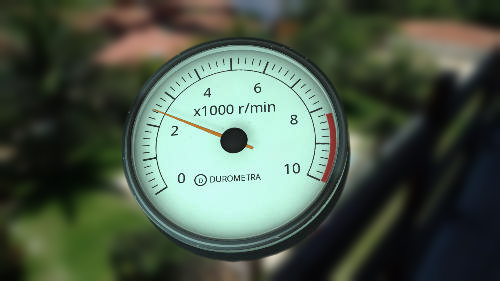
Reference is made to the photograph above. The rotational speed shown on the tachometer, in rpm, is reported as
2400 rpm
